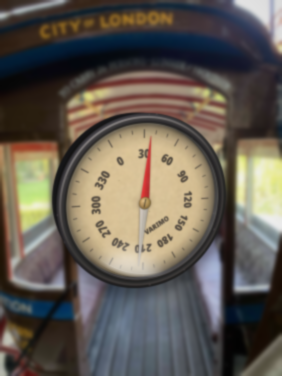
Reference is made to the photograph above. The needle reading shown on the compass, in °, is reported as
35 °
